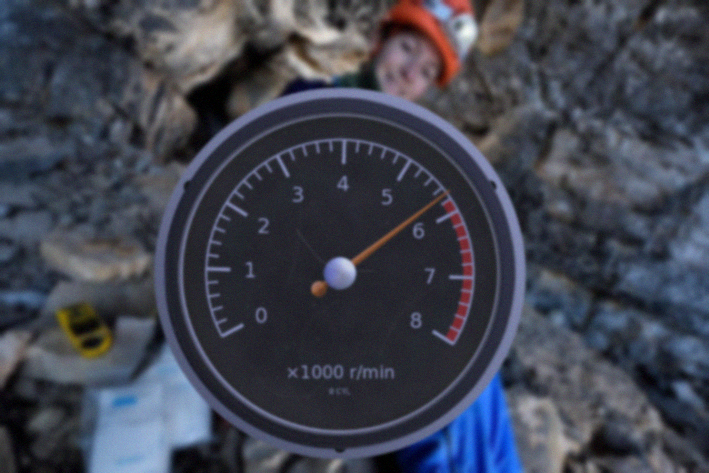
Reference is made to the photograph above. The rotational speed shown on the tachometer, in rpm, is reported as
5700 rpm
